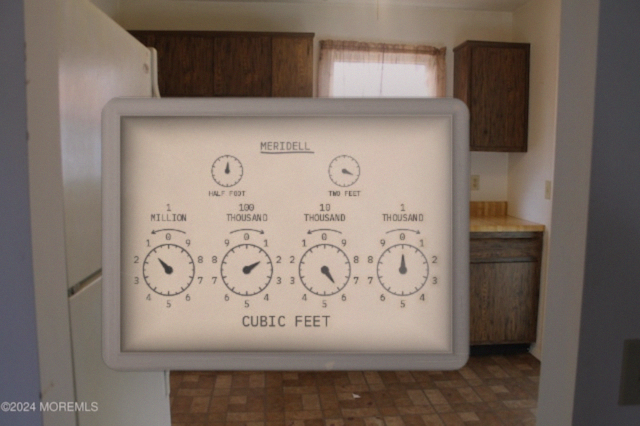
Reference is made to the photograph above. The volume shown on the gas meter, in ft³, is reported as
116000 ft³
